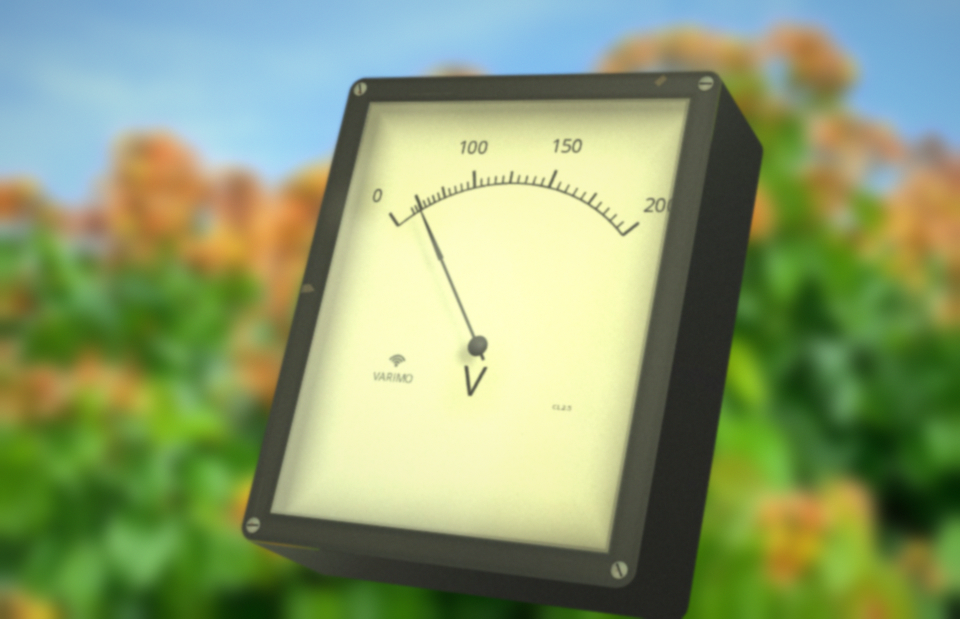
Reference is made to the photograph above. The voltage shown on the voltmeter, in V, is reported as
50 V
